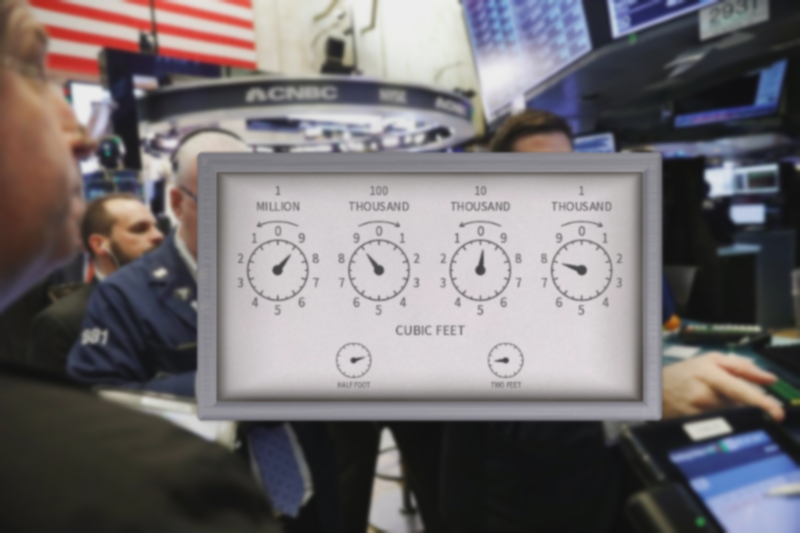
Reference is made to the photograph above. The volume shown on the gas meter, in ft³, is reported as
889800 ft³
